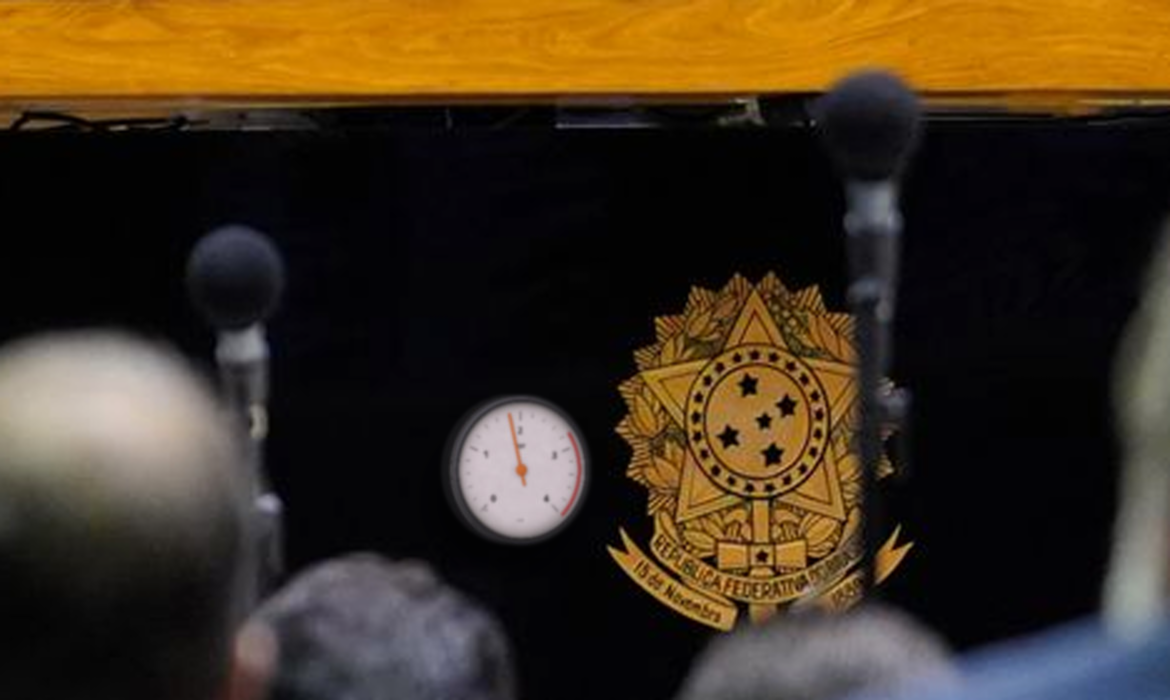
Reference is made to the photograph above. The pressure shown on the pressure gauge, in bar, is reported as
1.8 bar
